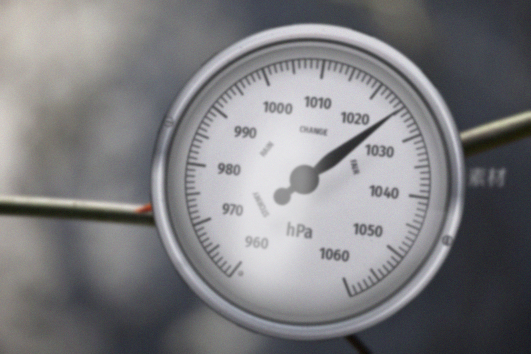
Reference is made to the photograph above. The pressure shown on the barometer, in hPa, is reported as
1025 hPa
